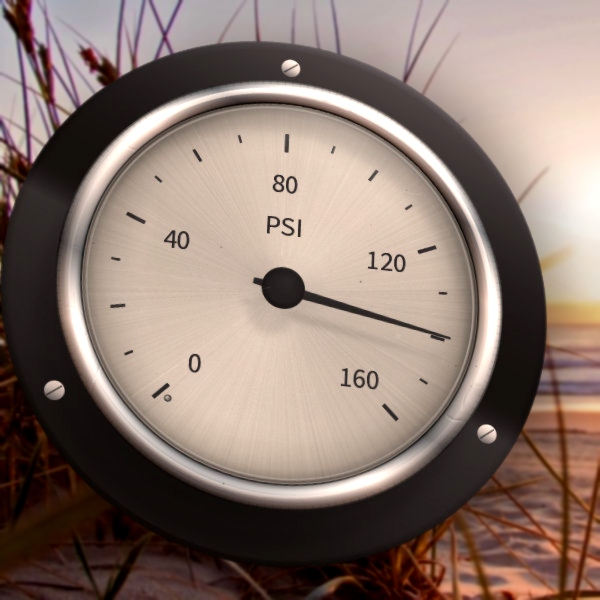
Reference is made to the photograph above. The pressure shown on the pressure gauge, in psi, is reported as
140 psi
